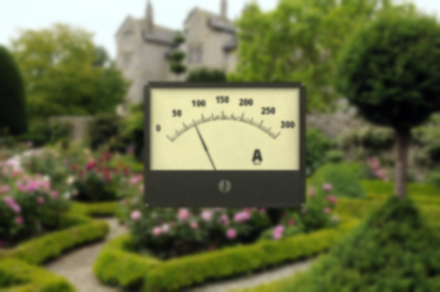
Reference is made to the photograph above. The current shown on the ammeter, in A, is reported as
75 A
